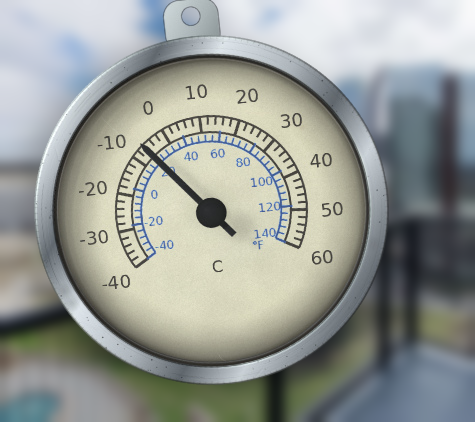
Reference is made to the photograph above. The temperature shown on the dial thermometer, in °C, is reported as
-6 °C
